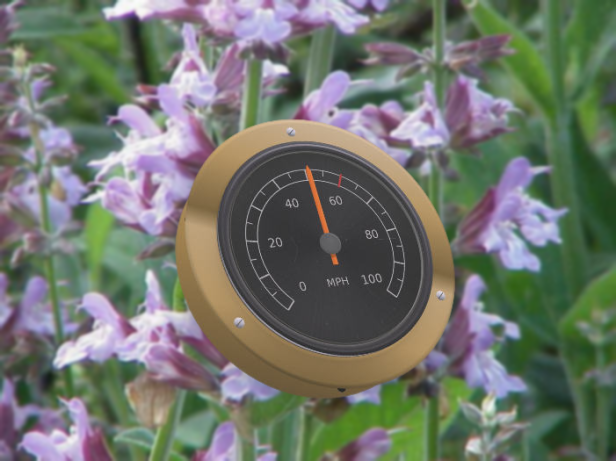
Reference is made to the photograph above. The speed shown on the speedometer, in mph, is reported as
50 mph
